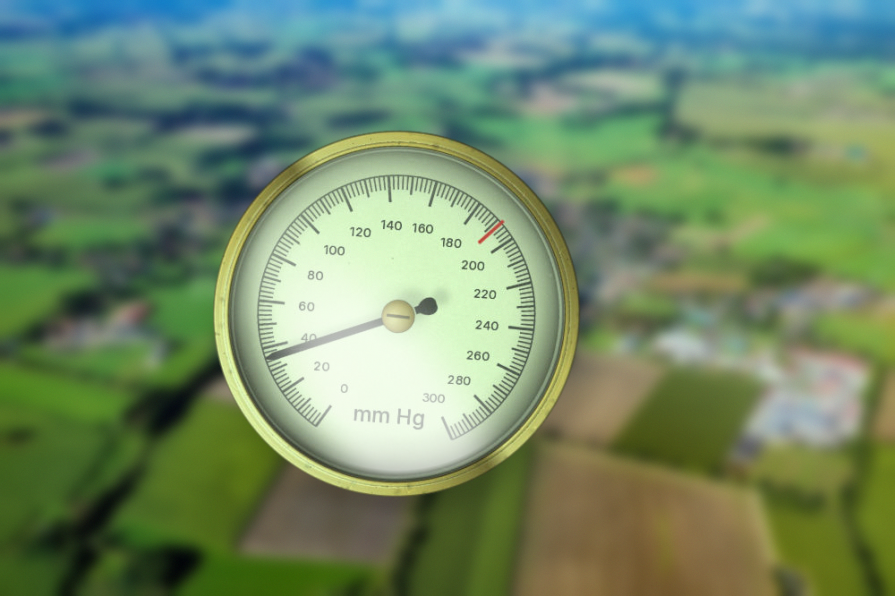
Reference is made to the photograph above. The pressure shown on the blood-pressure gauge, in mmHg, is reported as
36 mmHg
